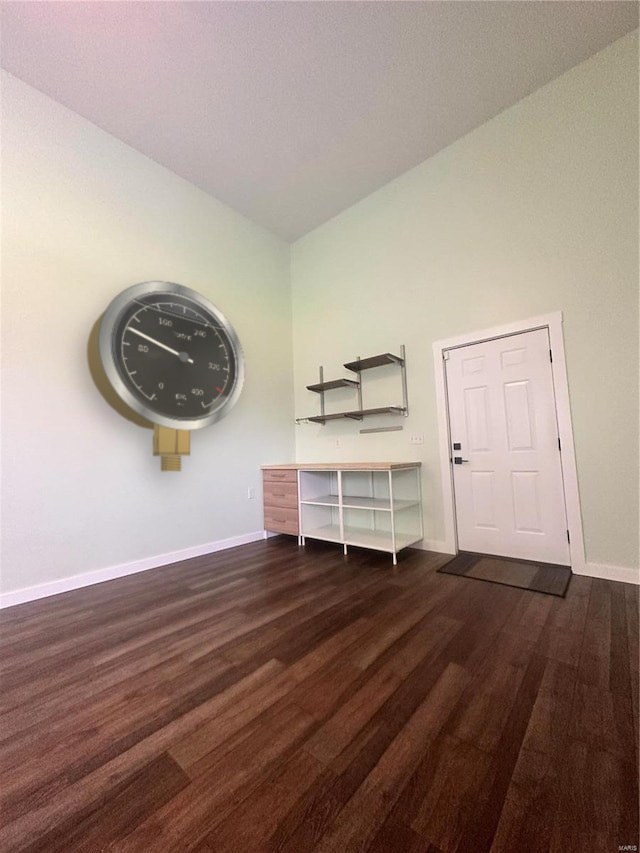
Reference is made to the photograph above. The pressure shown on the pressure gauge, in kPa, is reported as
100 kPa
